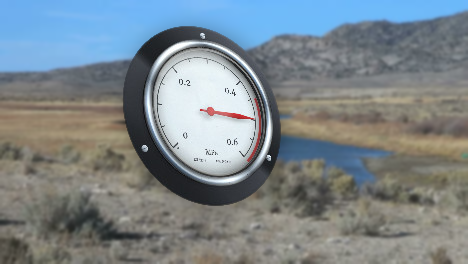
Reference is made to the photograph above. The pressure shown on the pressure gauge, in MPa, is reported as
0.5 MPa
